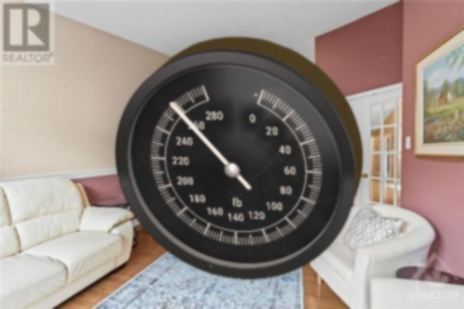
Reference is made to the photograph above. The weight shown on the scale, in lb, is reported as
260 lb
